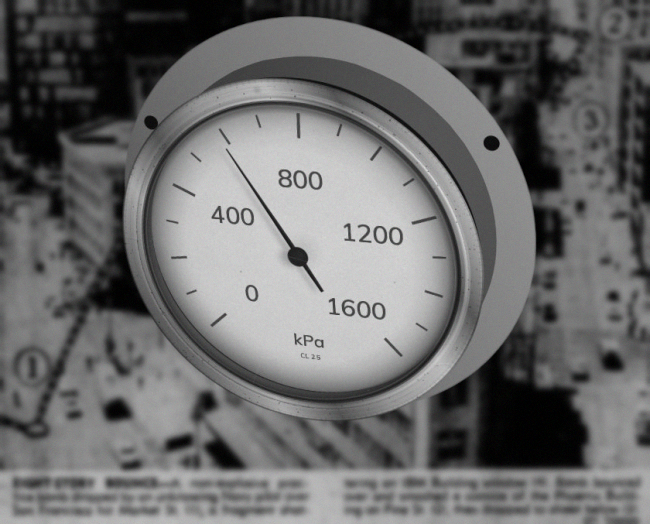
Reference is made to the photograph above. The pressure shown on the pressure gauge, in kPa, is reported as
600 kPa
